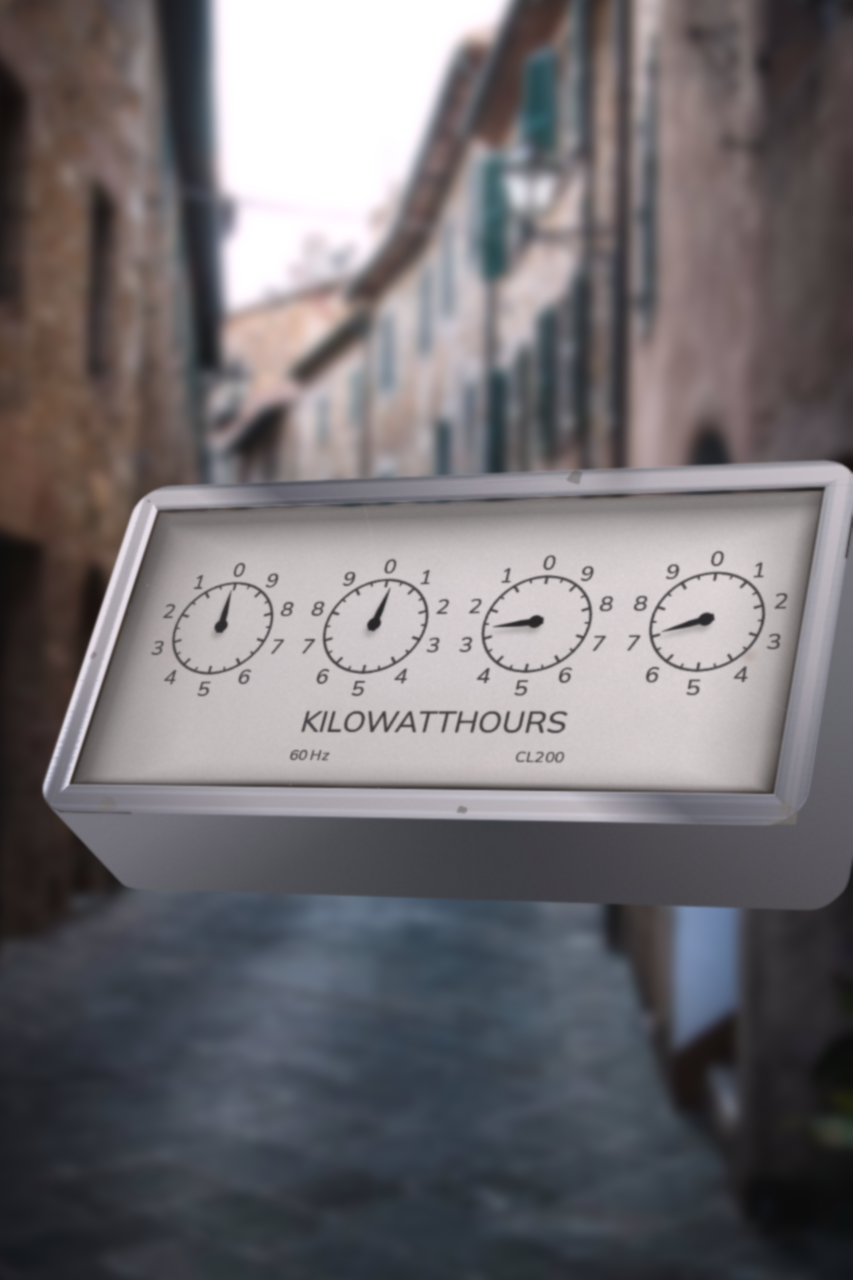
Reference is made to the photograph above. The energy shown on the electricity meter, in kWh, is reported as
27 kWh
